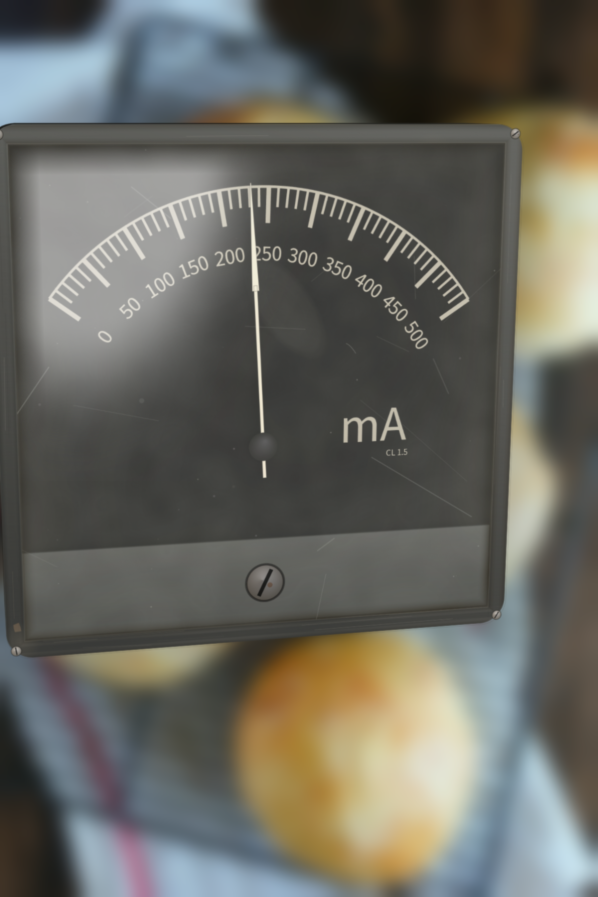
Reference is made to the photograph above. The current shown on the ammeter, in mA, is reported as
230 mA
